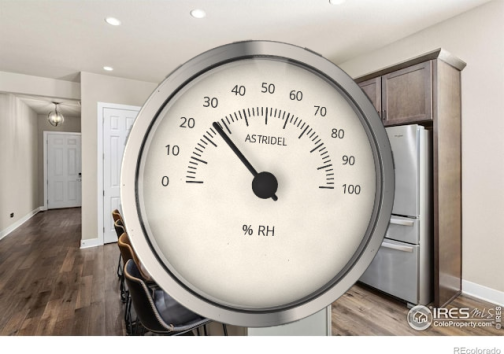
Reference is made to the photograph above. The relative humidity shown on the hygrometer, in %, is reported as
26 %
